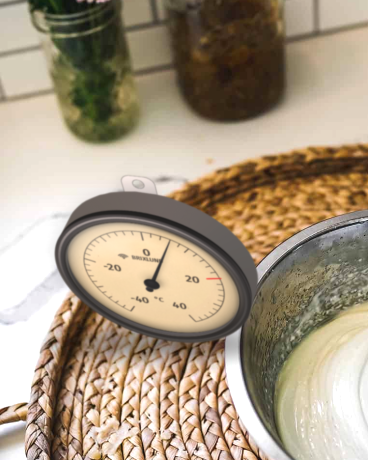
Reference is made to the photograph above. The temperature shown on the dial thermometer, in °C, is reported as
6 °C
